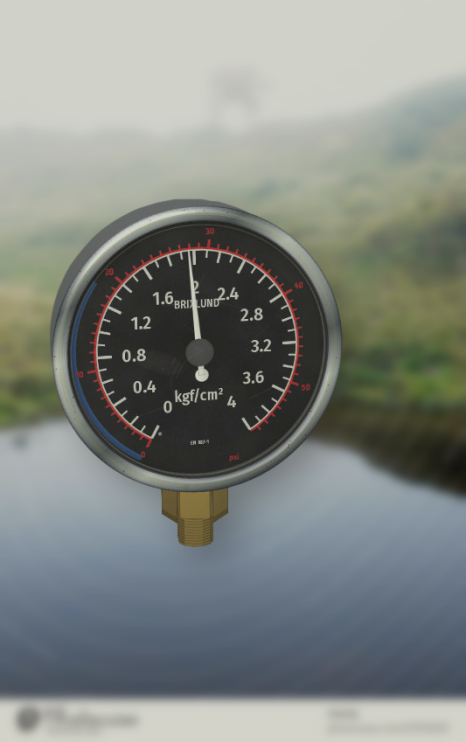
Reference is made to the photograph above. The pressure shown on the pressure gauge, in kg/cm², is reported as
1.95 kg/cm²
